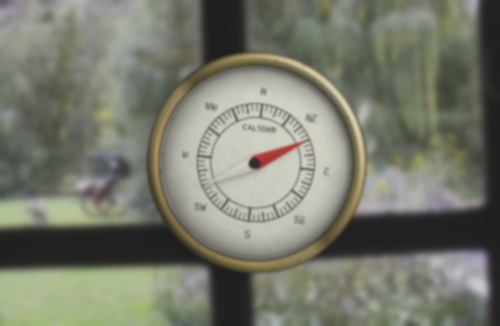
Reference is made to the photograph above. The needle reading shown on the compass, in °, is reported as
60 °
